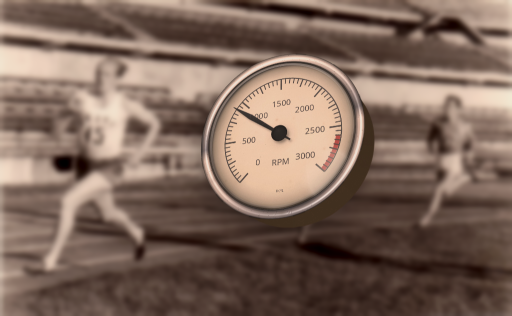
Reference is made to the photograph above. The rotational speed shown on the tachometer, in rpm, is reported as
900 rpm
